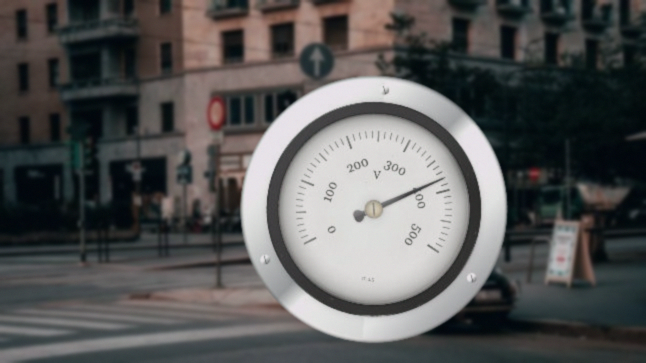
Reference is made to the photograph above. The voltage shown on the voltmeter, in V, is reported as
380 V
